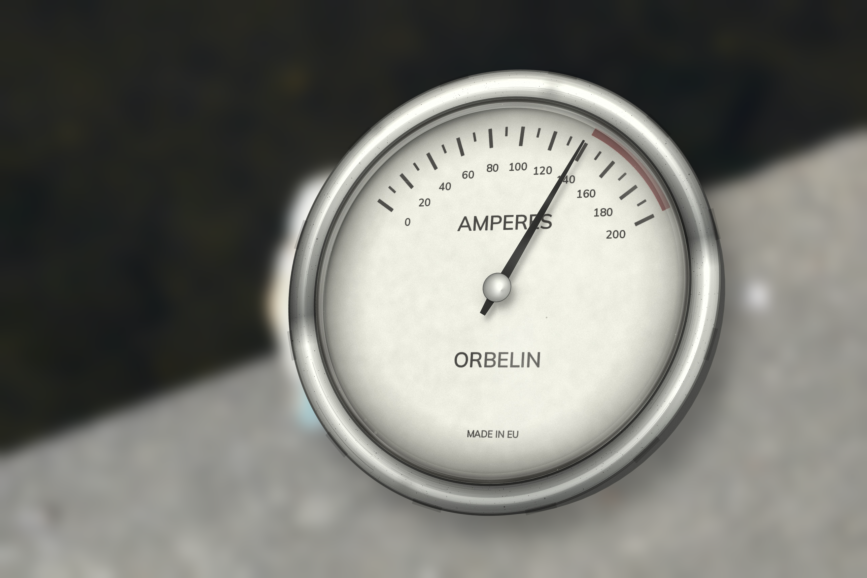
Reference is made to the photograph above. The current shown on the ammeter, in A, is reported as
140 A
